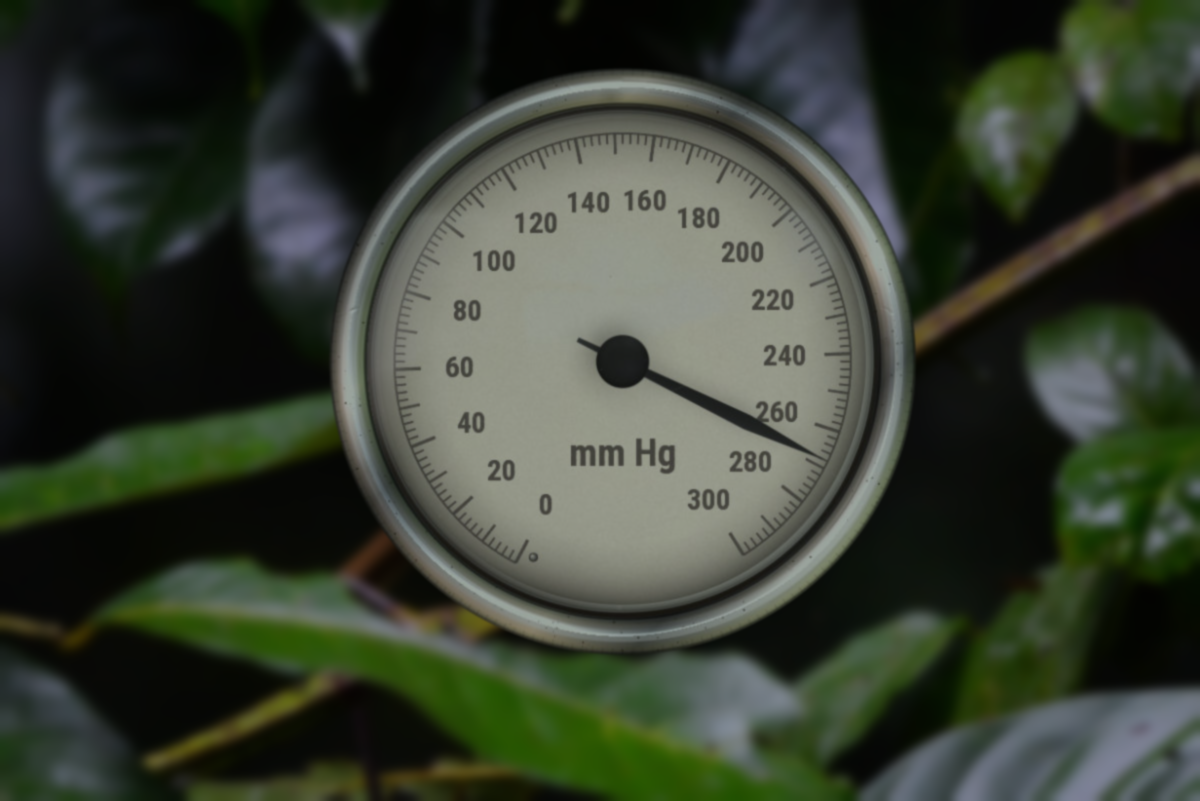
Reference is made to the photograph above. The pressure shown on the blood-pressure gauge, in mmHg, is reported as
268 mmHg
